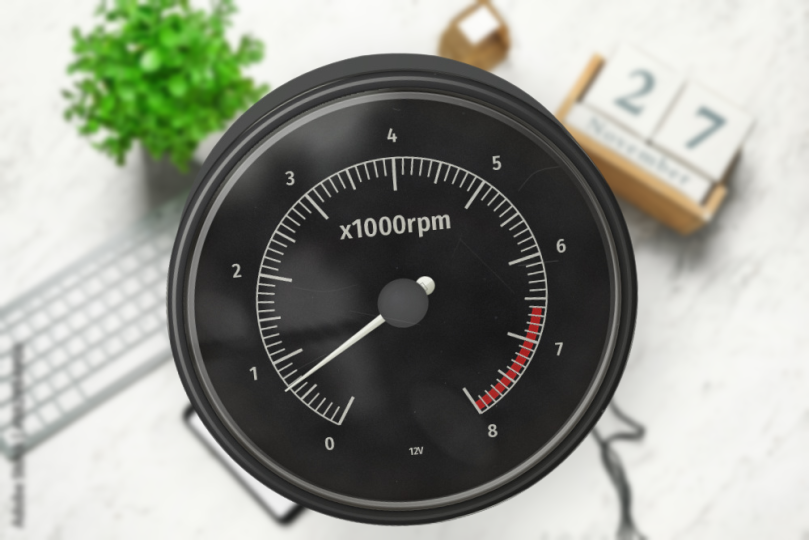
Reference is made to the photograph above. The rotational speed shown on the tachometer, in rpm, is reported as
700 rpm
